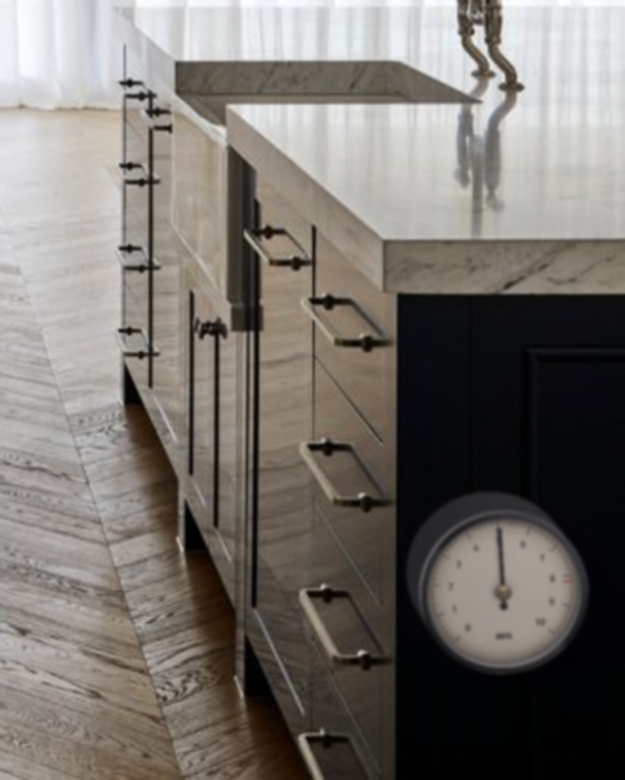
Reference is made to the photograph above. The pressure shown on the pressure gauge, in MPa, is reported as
5 MPa
